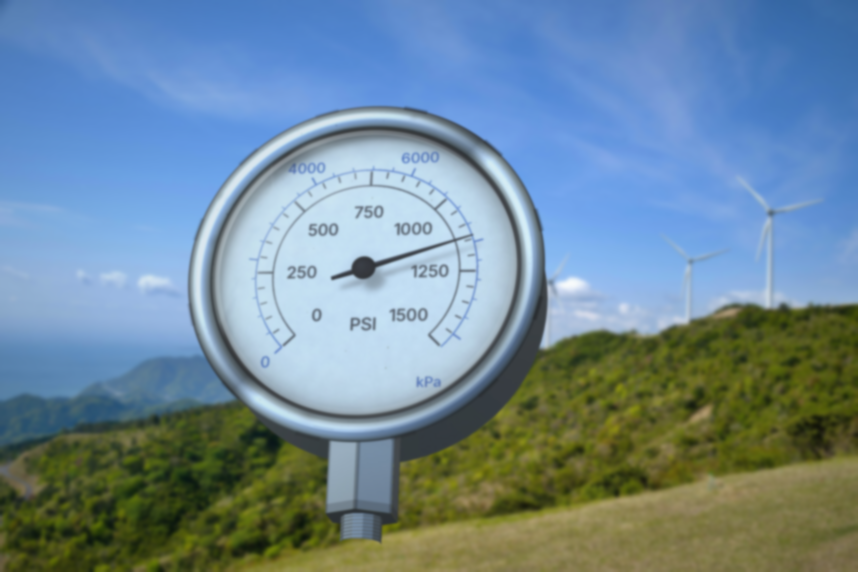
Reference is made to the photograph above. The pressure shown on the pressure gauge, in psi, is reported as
1150 psi
